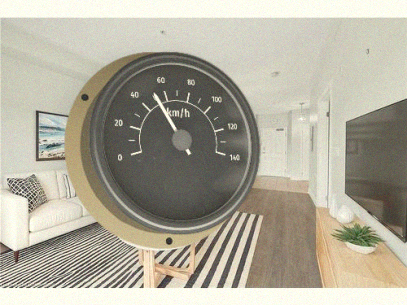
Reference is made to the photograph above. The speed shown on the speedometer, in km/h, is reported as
50 km/h
